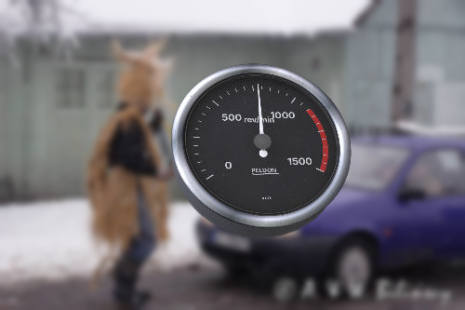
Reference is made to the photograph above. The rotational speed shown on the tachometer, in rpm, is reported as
775 rpm
